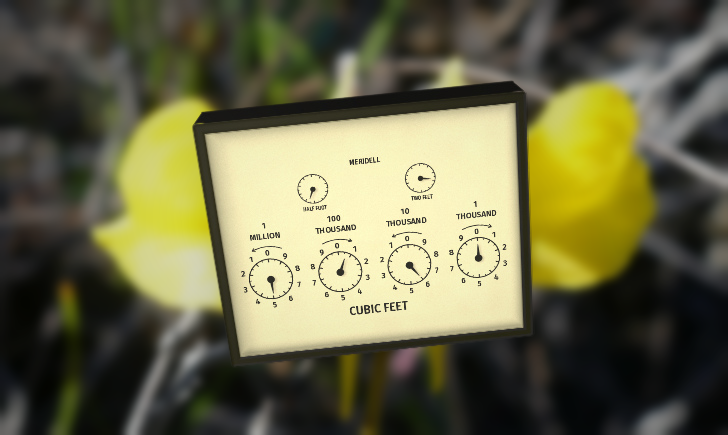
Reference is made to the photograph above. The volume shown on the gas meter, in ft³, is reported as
506000 ft³
